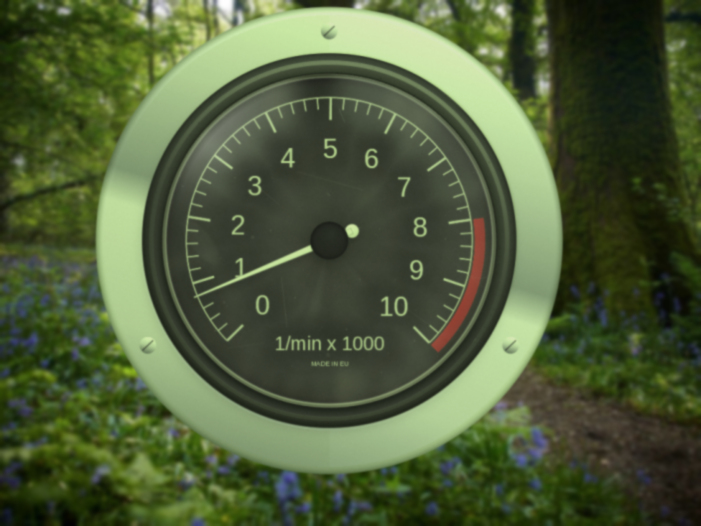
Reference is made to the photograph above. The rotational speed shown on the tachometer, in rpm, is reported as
800 rpm
